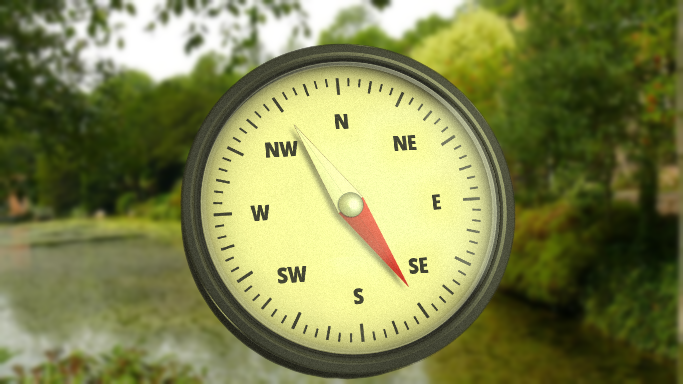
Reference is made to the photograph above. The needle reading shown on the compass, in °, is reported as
150 °
